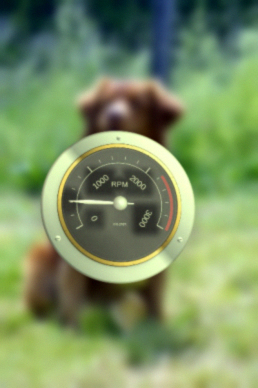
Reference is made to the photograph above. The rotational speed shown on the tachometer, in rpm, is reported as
400 rpm
